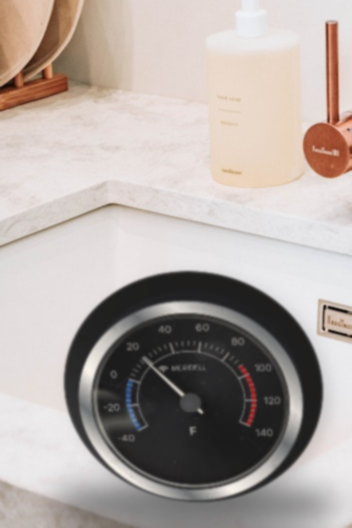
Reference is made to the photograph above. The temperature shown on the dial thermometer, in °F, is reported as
20 °F
